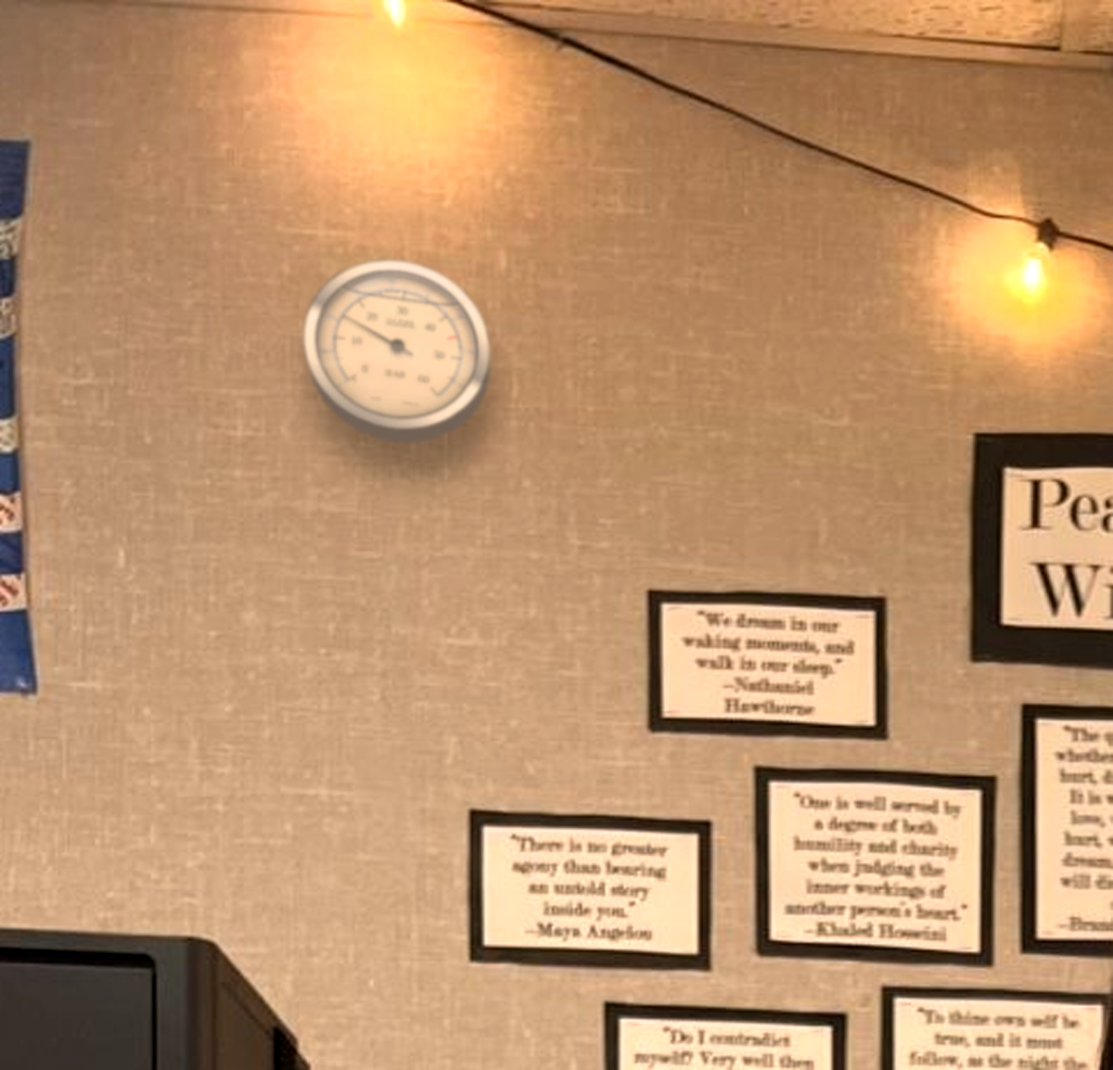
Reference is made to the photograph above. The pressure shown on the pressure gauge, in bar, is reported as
15 bar
